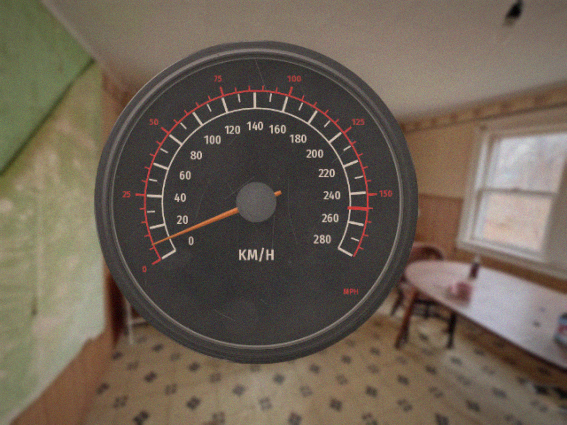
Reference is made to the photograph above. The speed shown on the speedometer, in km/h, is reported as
10 km/h
